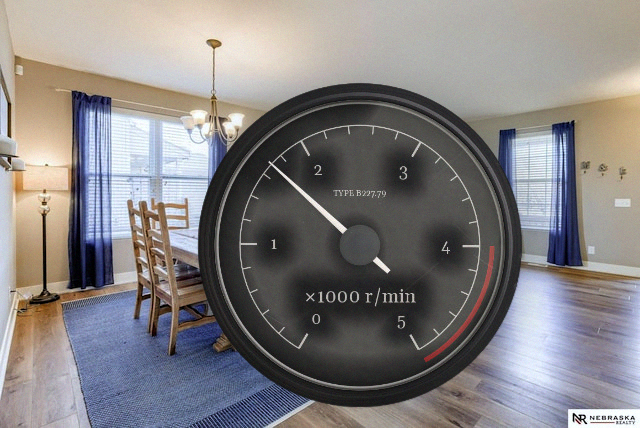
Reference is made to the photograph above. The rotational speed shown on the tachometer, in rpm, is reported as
1700 rpm
